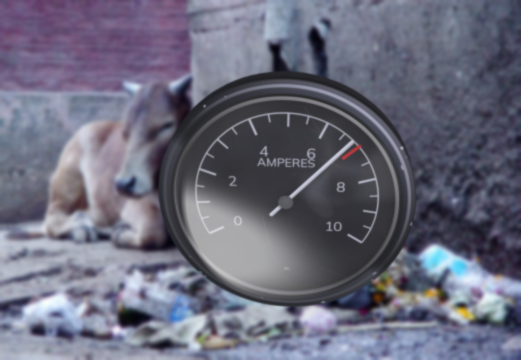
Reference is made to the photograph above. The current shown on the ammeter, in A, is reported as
6.75 A
